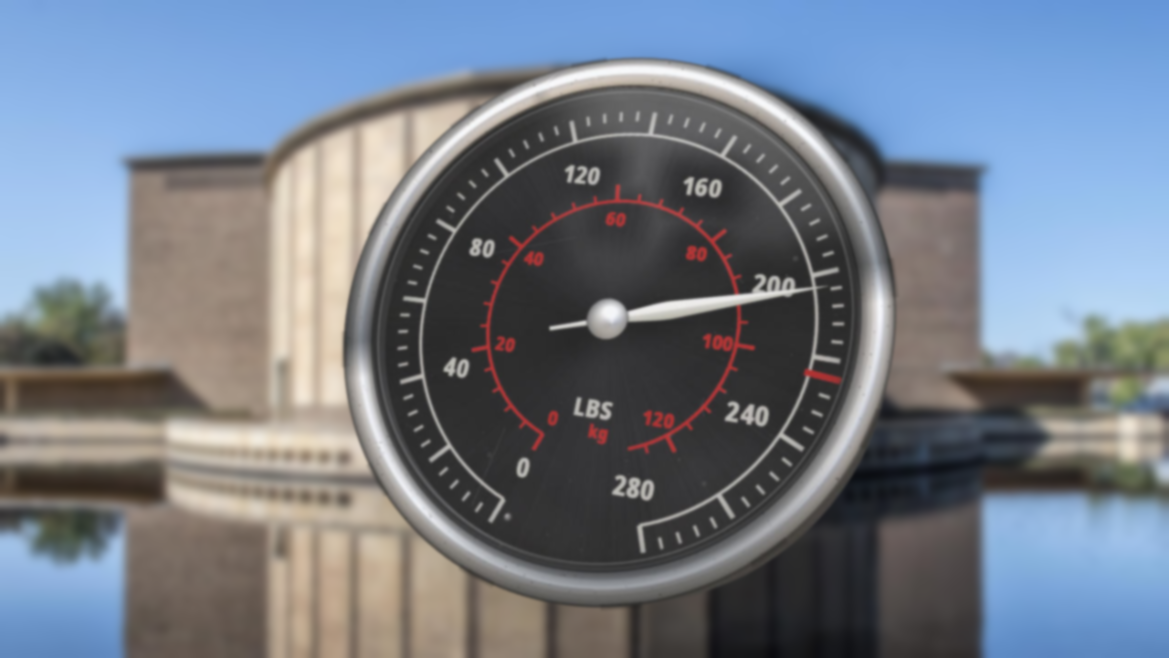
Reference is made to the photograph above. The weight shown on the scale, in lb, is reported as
204 lb
